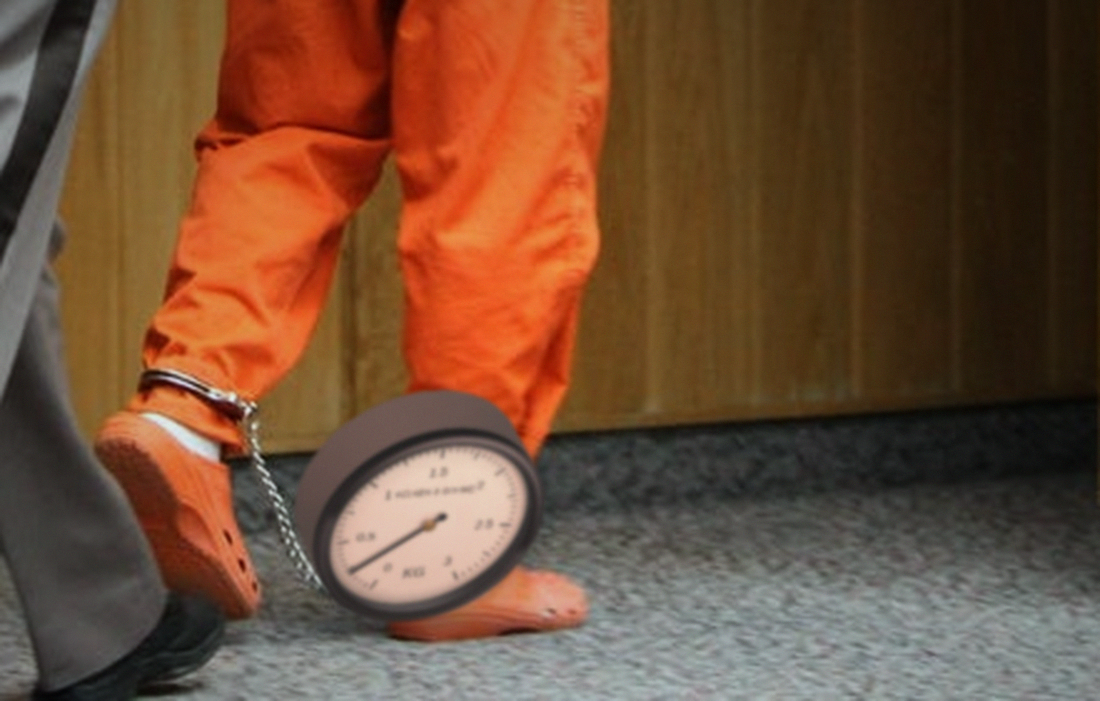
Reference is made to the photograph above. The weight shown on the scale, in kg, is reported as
0.25 kg
